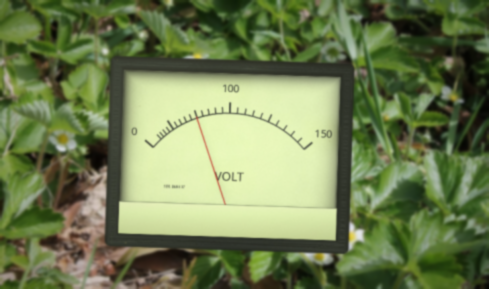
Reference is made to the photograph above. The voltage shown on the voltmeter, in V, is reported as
75 V
